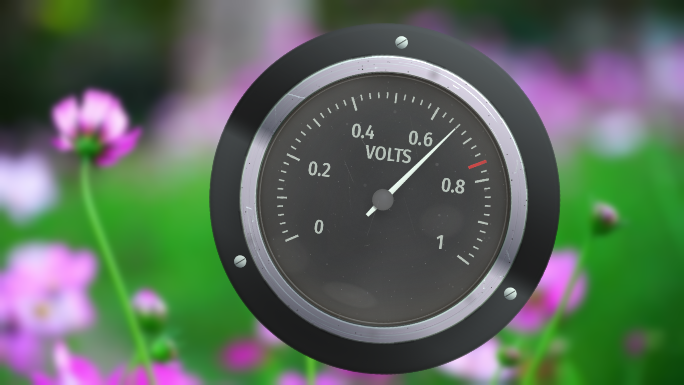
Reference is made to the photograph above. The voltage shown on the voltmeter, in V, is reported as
0.66 V
